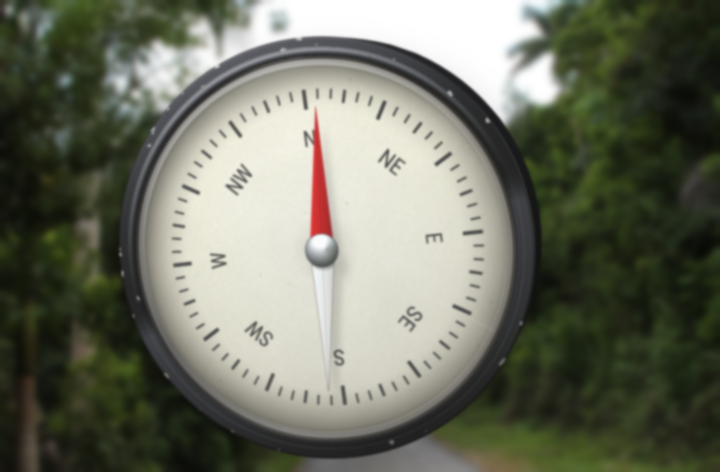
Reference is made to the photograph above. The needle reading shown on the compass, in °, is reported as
5 °
